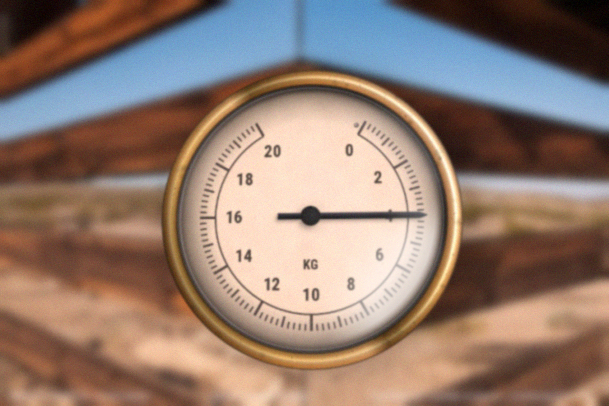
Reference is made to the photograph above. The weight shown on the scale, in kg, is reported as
4 kg
